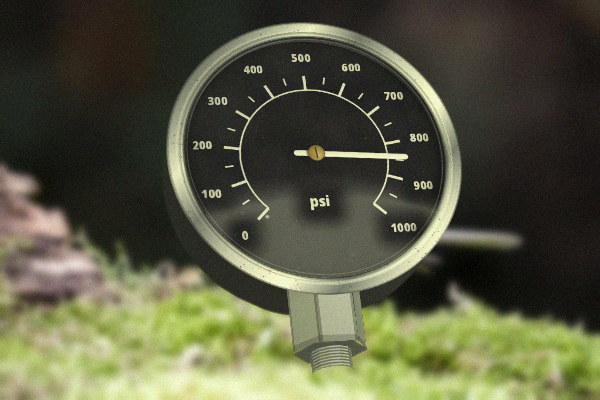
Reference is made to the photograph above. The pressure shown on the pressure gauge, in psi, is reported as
850 psi
